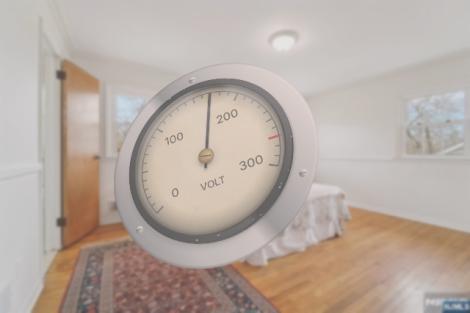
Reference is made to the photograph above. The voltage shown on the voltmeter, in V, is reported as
170 V
